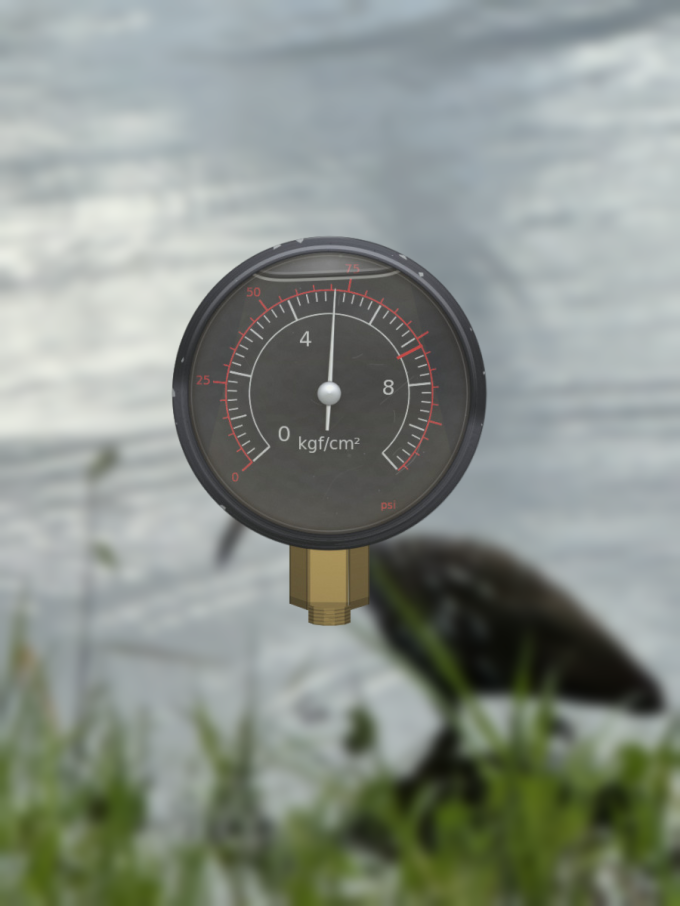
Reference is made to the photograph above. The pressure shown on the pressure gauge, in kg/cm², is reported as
5 kg/cm²
